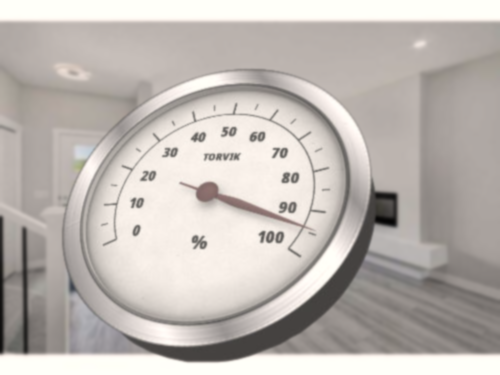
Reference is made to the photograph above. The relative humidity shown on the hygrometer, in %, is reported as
95 %
